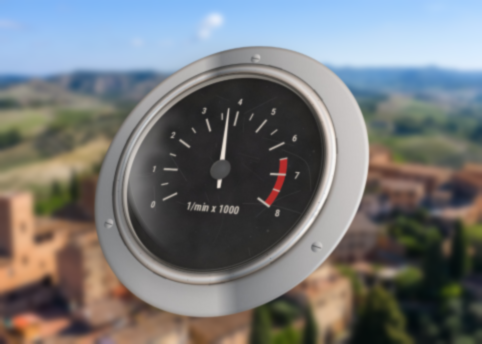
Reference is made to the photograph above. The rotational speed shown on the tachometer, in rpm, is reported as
3750 rpm
